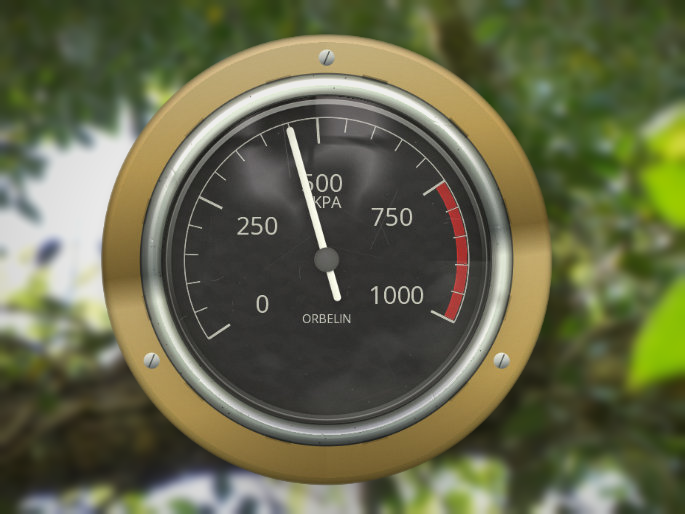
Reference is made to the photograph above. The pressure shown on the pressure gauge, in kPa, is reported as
450 kPa
